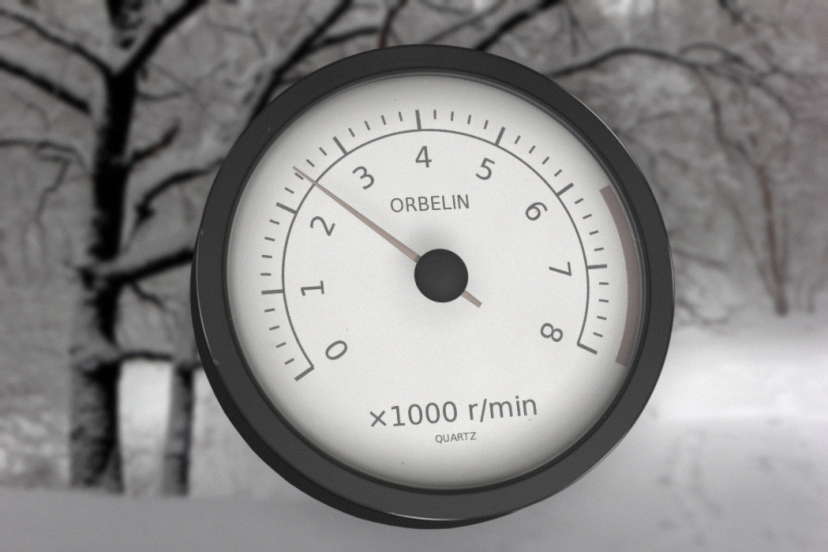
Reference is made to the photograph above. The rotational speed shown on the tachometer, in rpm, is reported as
2400 rpm
